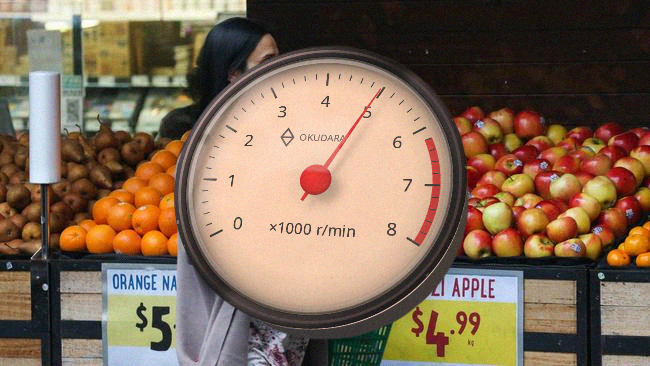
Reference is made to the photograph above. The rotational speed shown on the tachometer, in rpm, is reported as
5000 rpm
